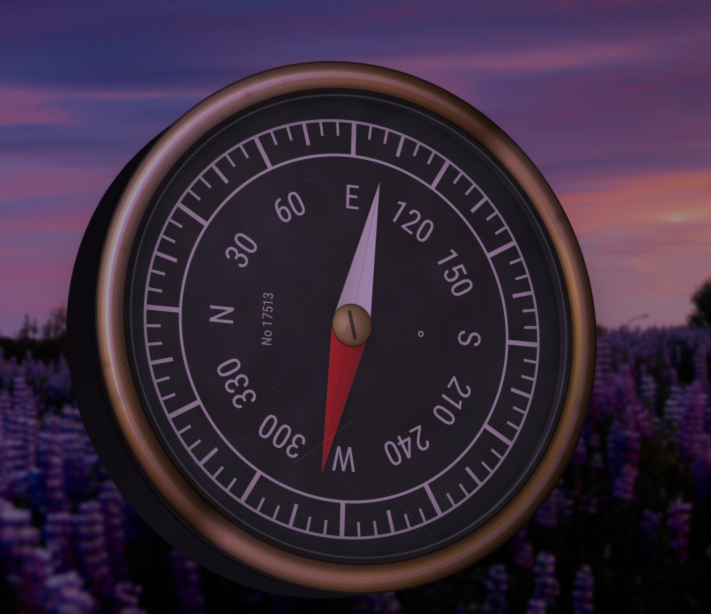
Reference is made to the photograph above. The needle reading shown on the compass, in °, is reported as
280 °
